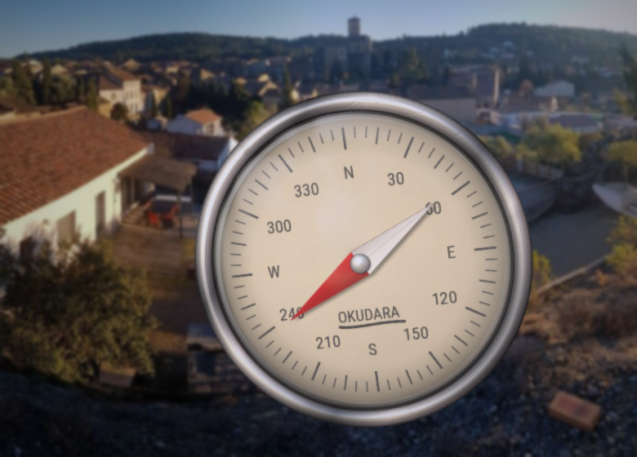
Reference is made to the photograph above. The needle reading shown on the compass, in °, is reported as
237.5 °
